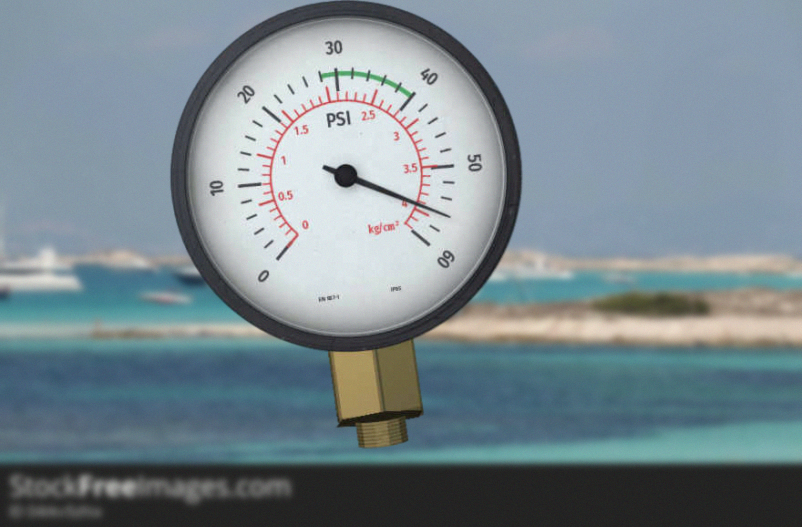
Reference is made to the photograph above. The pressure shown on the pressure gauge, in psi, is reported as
56 psi
